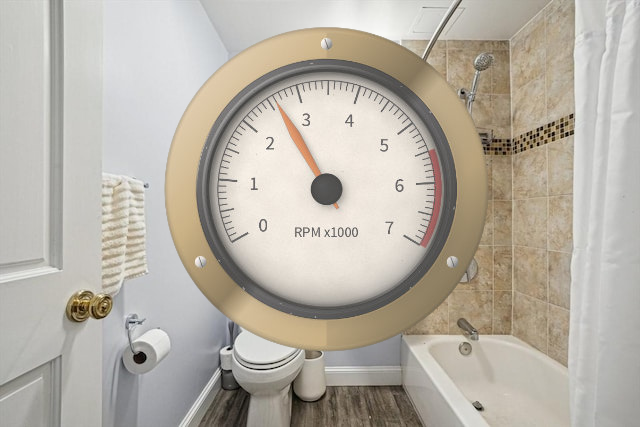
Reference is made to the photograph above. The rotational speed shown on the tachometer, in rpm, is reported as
2600 rpm
